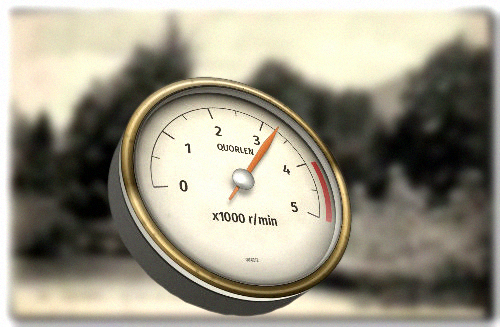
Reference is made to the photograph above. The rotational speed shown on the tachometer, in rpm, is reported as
3250 rpm
